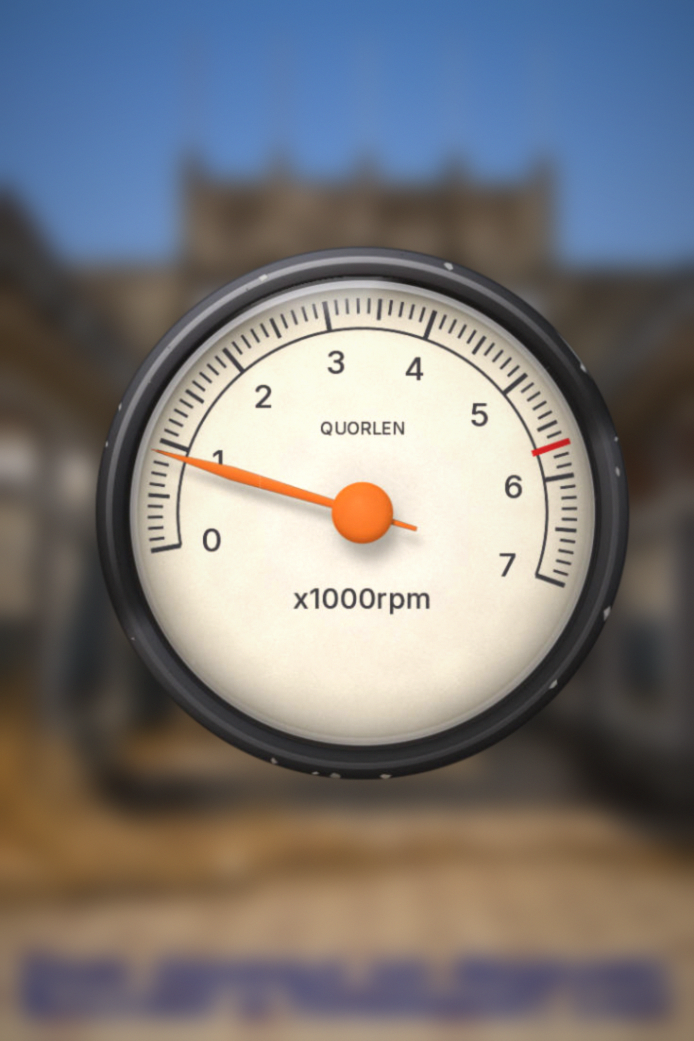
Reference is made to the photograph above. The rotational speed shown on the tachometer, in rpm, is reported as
900 rpm
